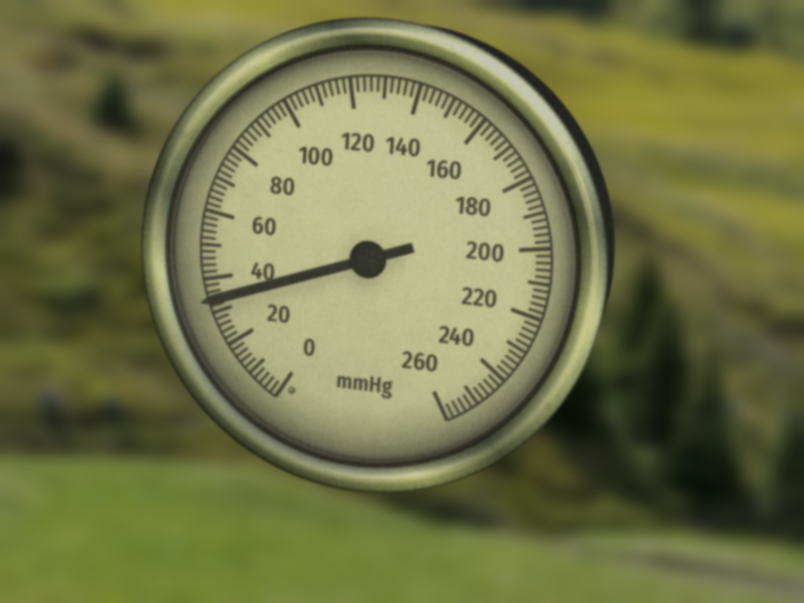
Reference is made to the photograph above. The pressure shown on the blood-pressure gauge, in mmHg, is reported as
34 mmHg
